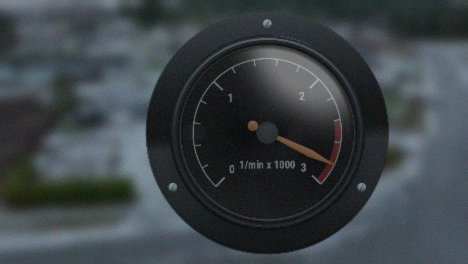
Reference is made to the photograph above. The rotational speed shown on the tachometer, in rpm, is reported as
2800 rpm
